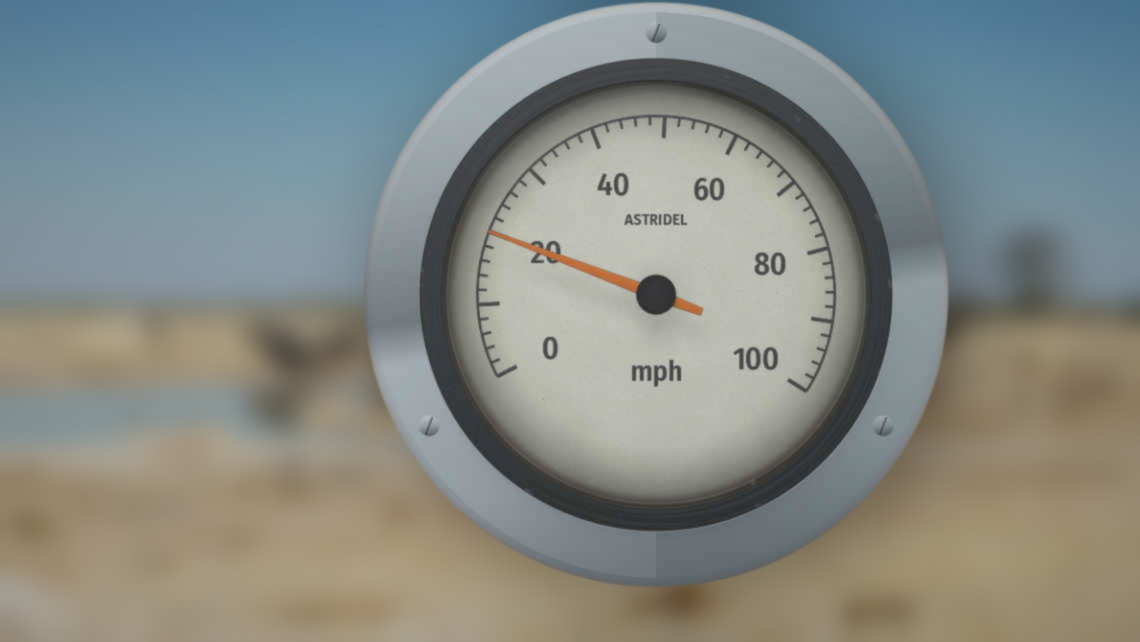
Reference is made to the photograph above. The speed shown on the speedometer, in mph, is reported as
20 mph
